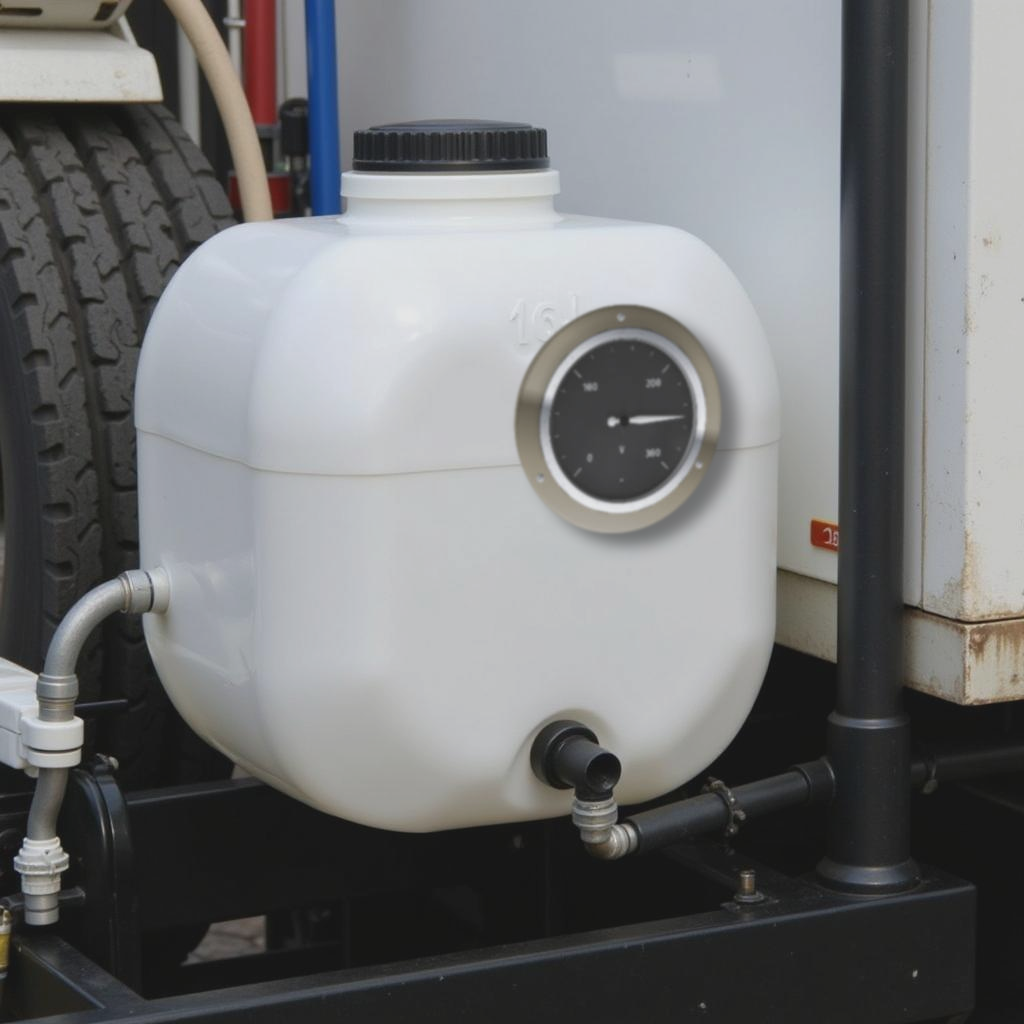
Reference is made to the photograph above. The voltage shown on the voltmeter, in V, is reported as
250 V
